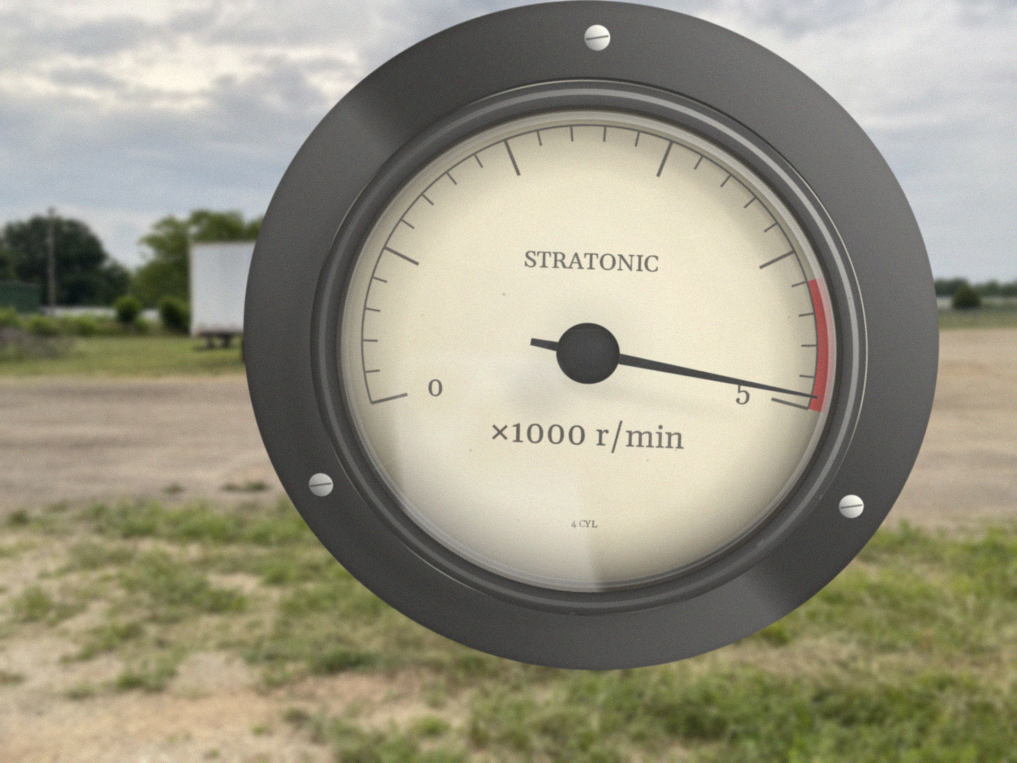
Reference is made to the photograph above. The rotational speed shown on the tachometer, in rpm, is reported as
4900 rpm
